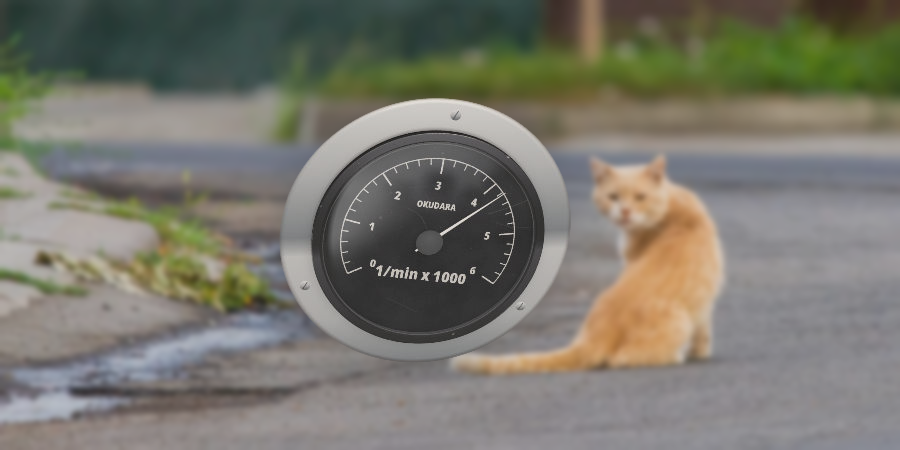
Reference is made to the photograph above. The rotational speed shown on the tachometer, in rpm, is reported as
4200 rpm
